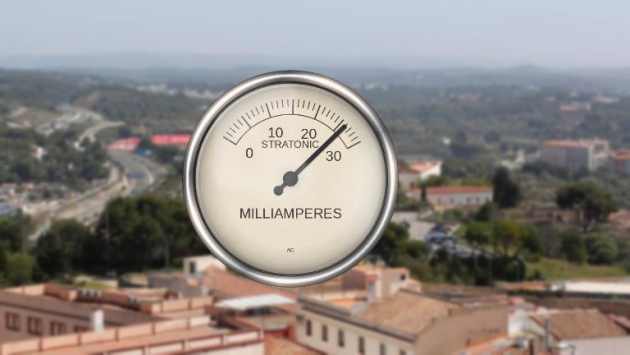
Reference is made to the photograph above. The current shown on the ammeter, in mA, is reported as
26 mA
